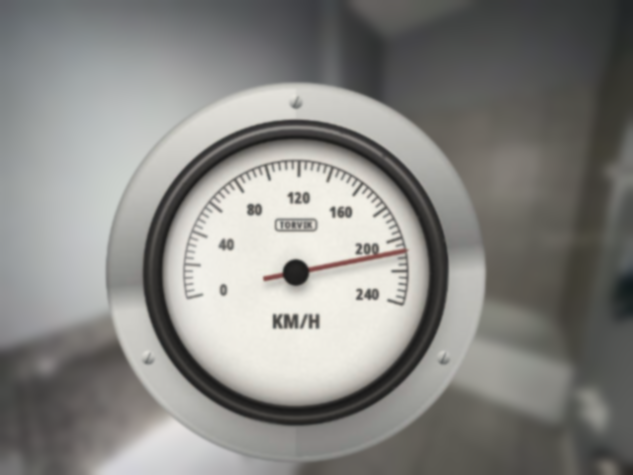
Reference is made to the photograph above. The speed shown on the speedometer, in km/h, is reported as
208 km/h
